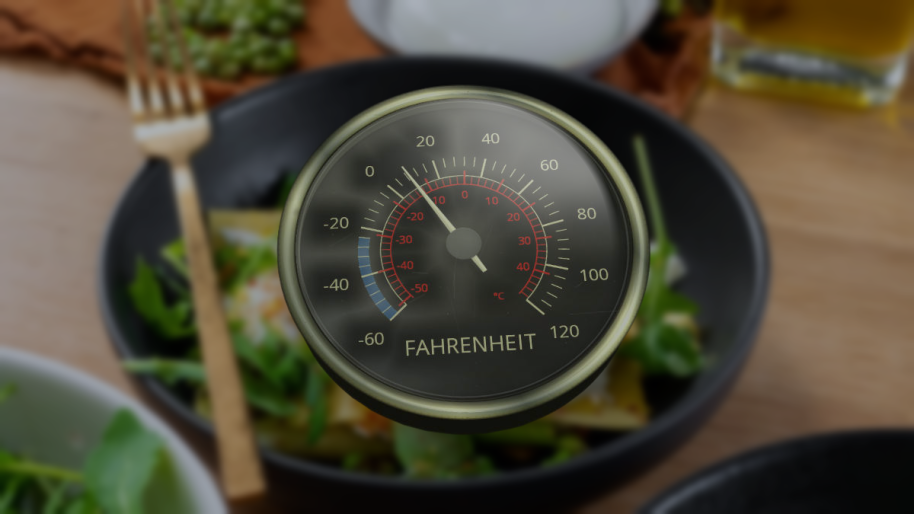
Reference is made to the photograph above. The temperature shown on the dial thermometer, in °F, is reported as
8 °F
